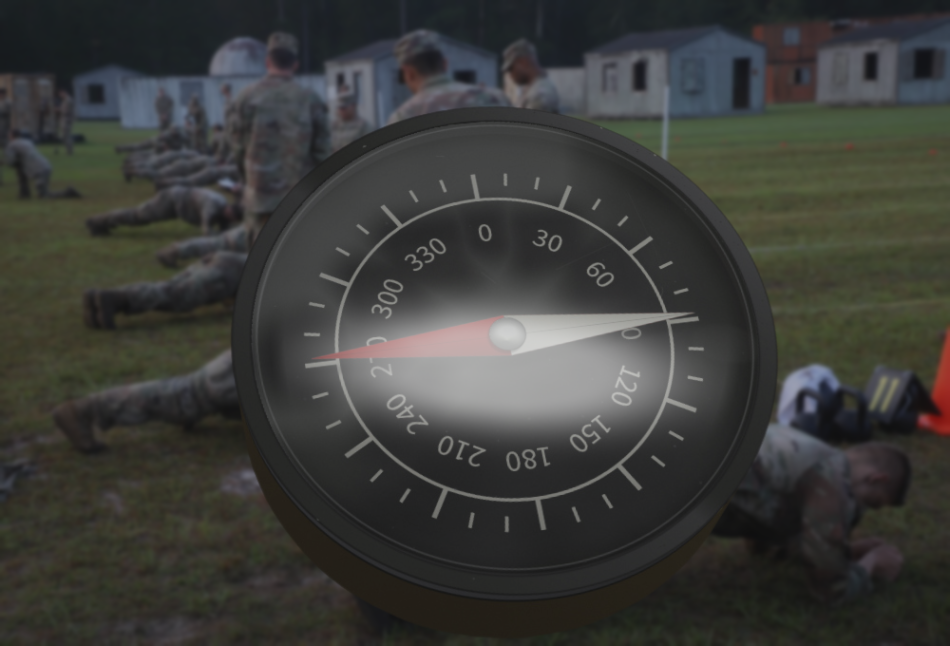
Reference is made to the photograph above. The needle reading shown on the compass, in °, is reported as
270 °
